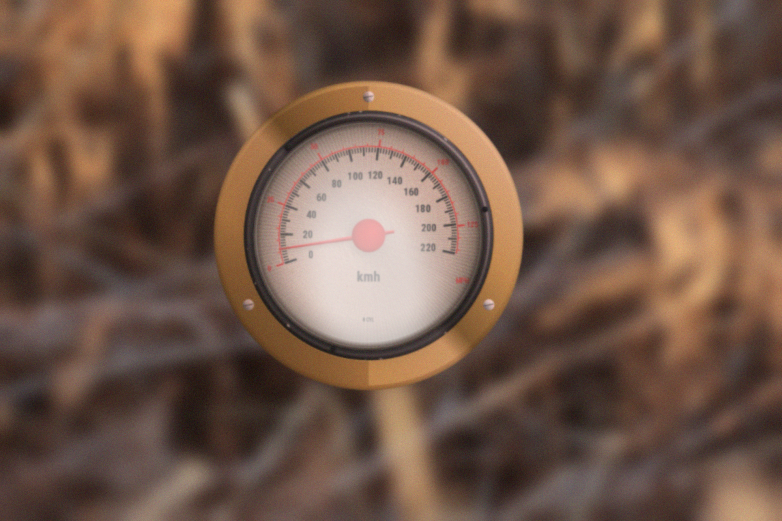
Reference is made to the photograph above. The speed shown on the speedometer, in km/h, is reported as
10 km/h
